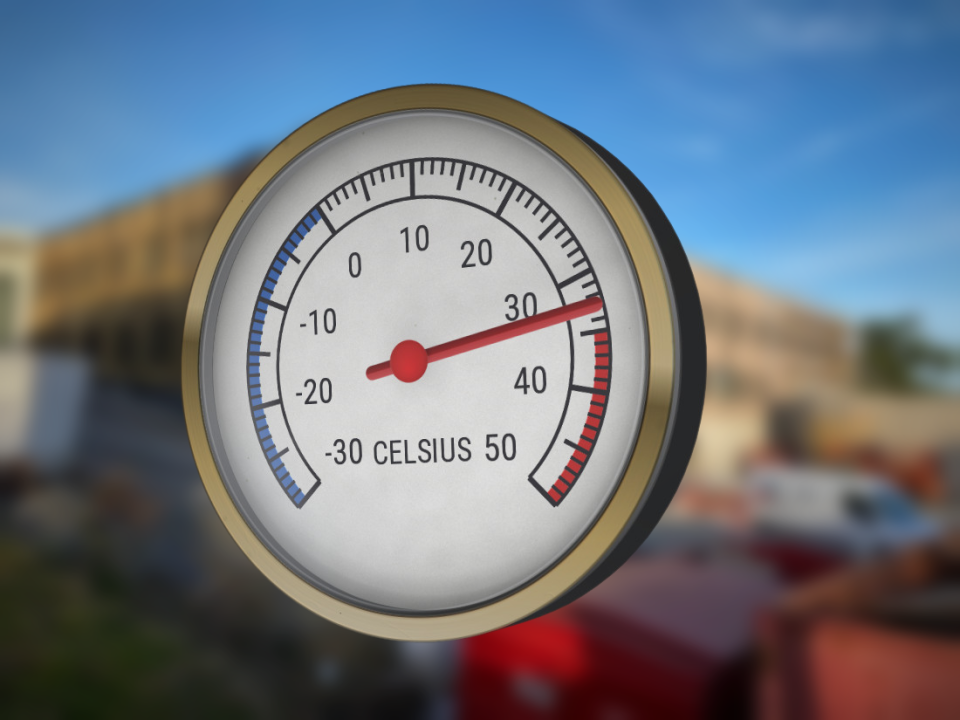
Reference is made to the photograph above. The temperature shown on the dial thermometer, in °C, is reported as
33 °C
